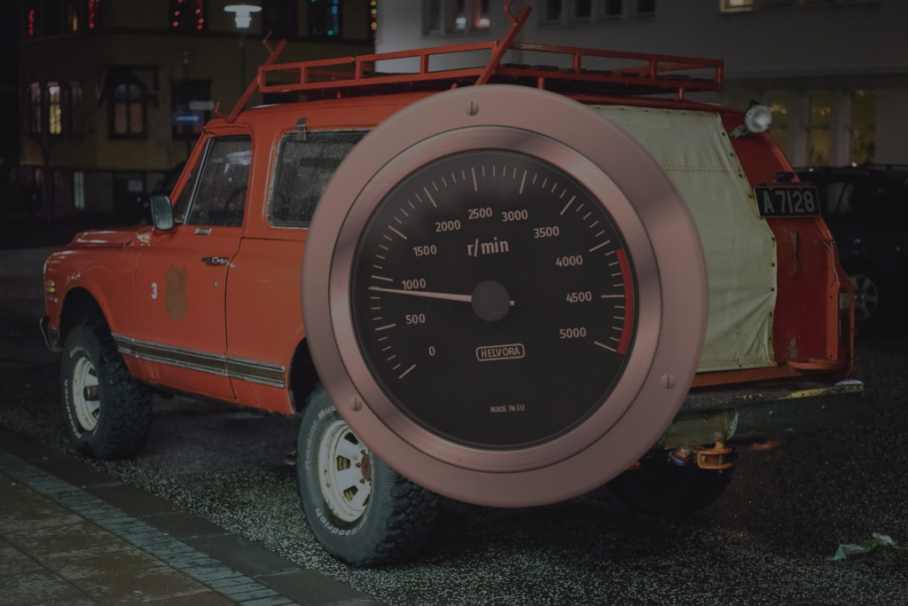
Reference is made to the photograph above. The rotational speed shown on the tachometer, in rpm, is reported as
900 rpm
